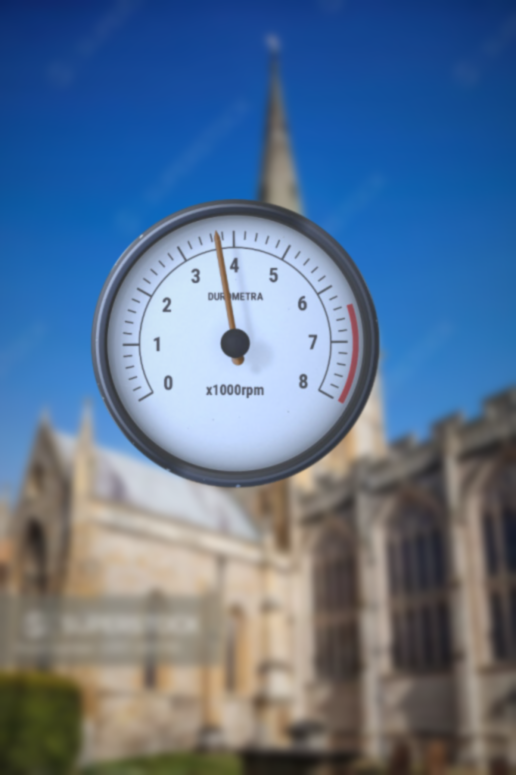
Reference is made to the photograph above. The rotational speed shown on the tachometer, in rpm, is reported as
3700 rpm
